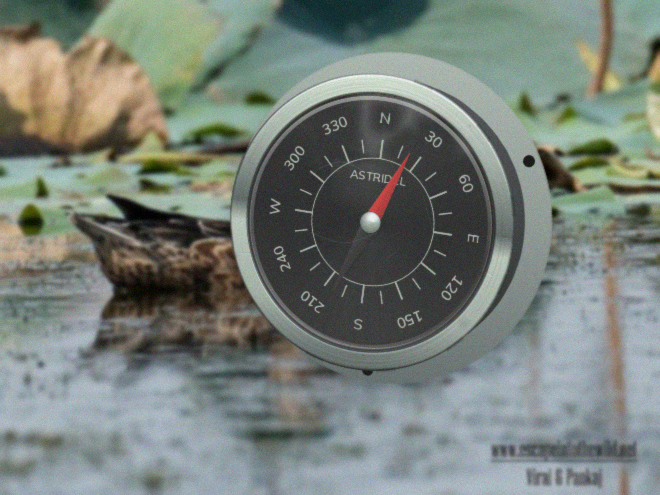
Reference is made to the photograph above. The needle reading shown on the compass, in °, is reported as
22.5 °
